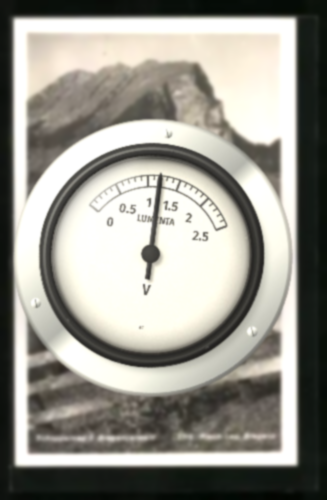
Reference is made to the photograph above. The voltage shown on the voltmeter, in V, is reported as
1.2 V
